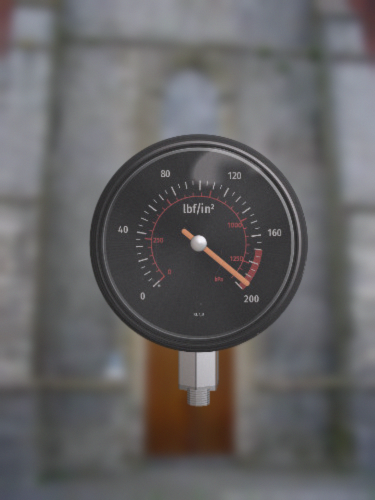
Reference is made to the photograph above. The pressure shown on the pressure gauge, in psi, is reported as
195 psi
